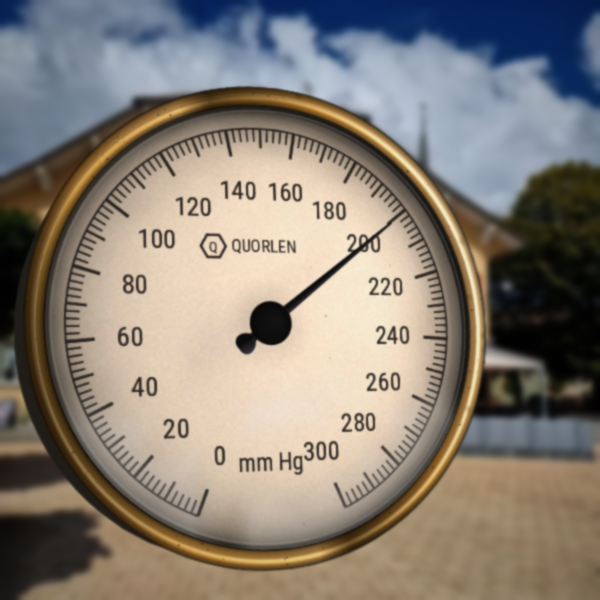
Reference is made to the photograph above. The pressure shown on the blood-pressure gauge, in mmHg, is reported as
200 mmHg
